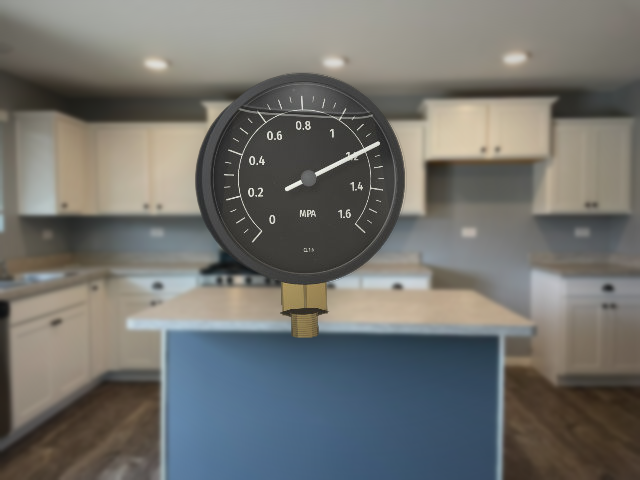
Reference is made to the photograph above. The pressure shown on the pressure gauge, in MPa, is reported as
1.2 MPa
